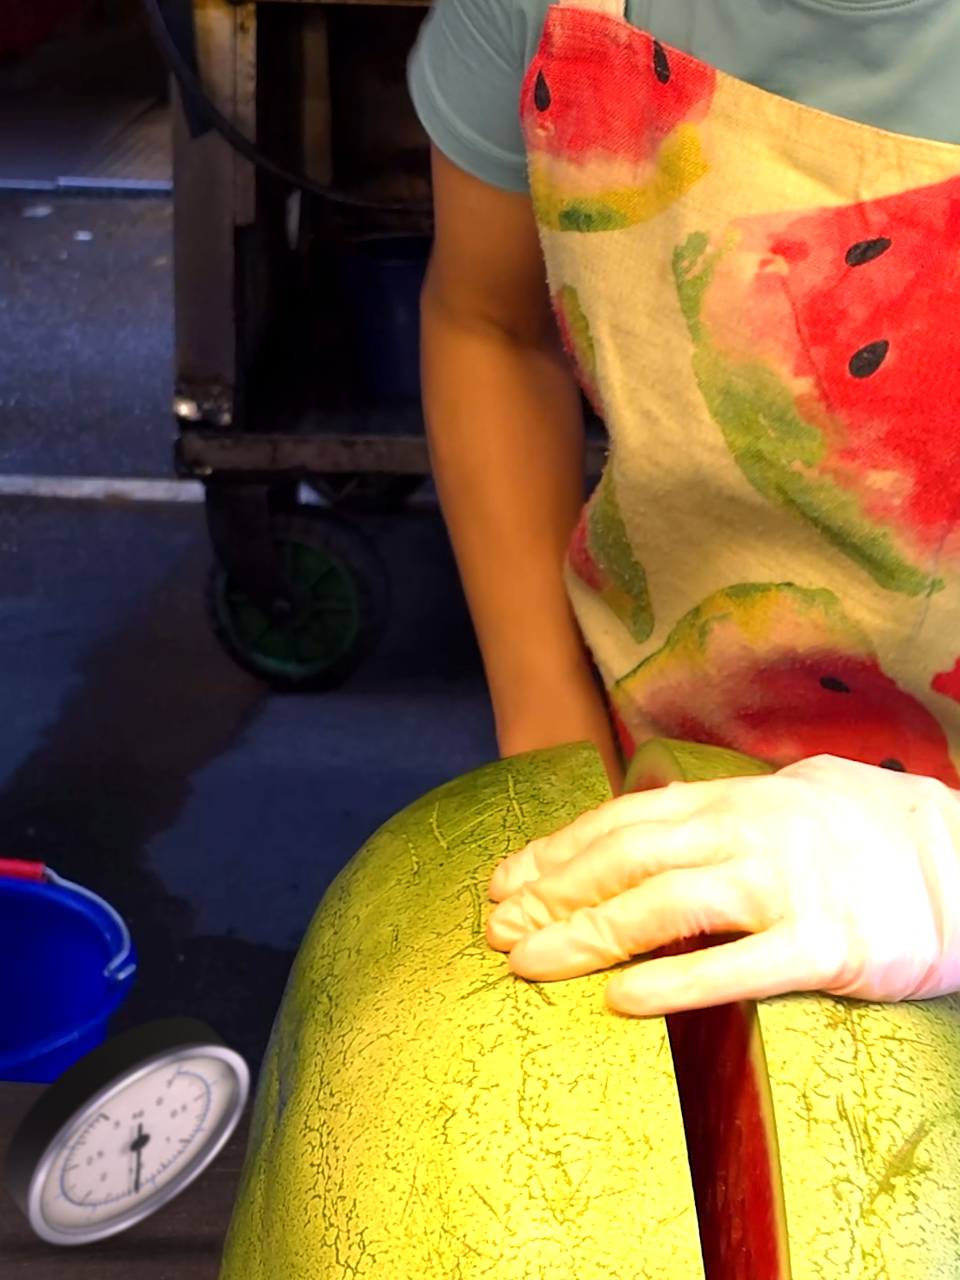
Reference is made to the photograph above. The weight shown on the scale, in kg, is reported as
1.5 kg
